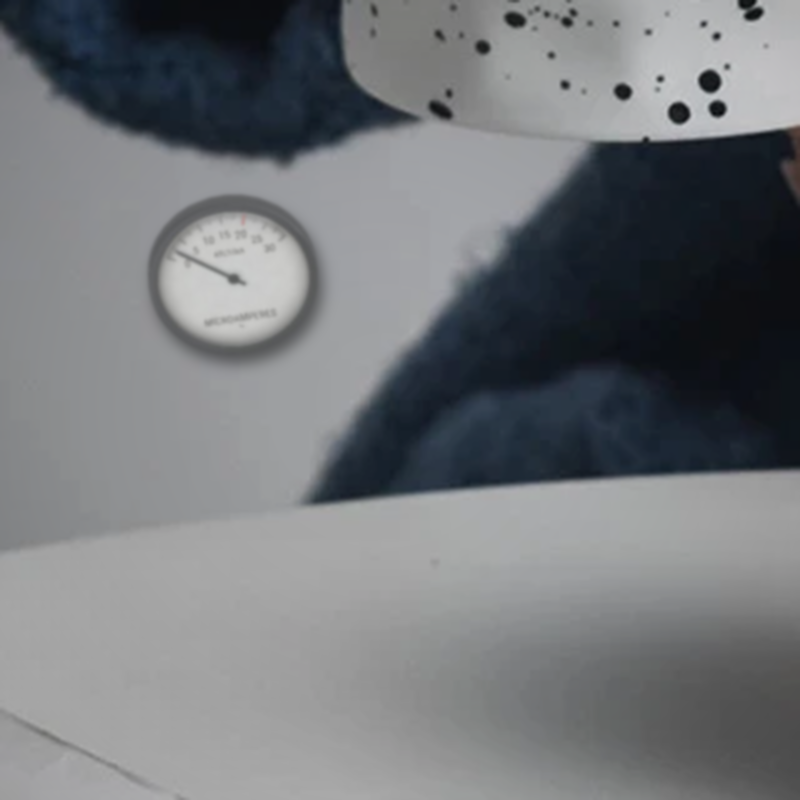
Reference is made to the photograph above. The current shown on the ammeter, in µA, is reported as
2.5 µA
